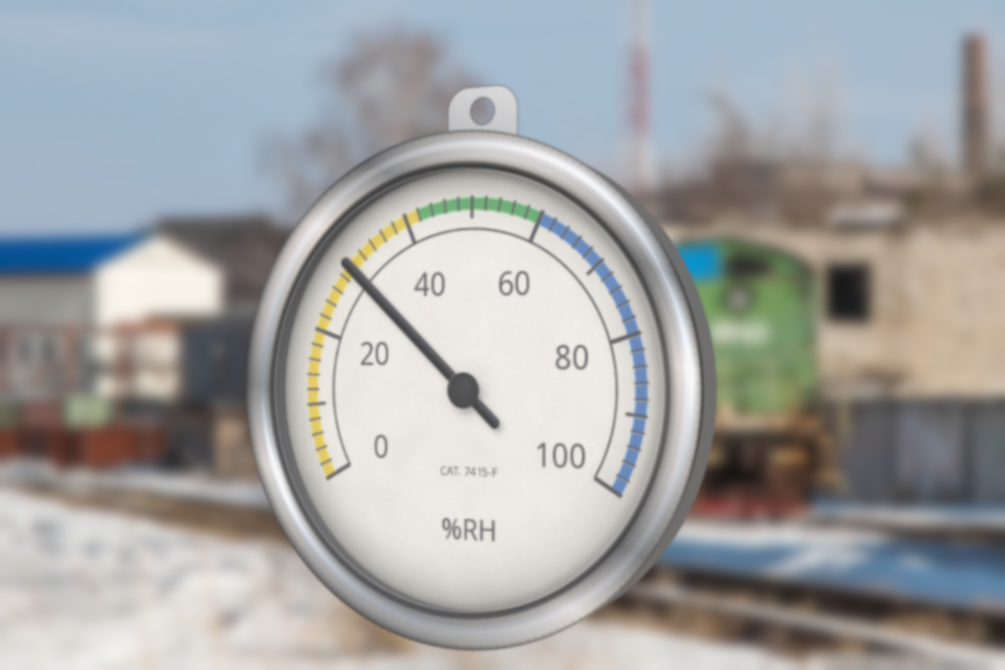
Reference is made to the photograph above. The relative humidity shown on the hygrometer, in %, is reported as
30 %
